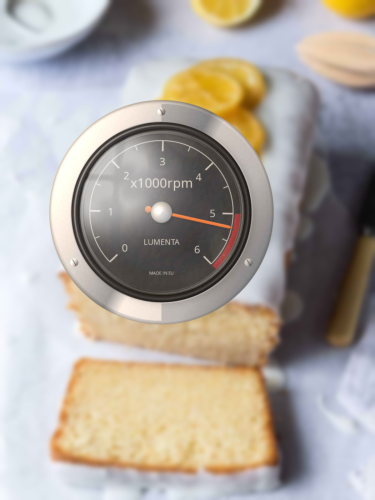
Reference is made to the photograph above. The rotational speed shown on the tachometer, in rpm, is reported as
5250 rpm
